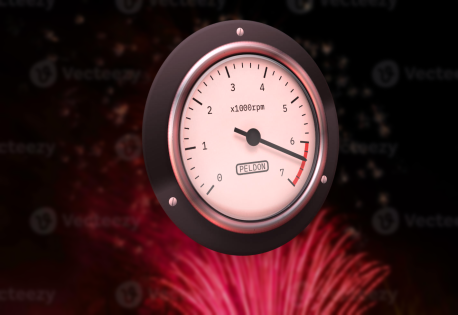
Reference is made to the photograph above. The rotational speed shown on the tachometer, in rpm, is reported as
6400 rpm
